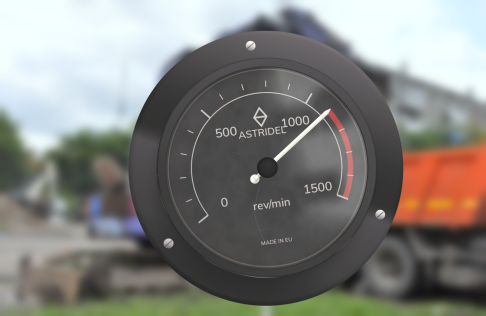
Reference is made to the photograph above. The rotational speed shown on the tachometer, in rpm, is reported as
1100 rpm
